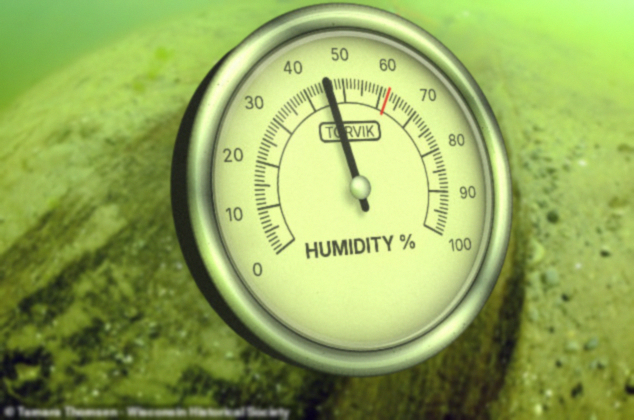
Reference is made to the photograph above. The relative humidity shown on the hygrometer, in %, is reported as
45 %
